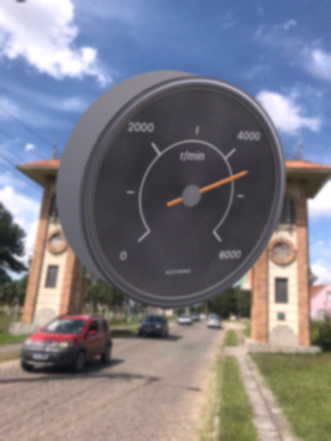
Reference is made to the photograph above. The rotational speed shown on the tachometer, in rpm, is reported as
4500 rpm
